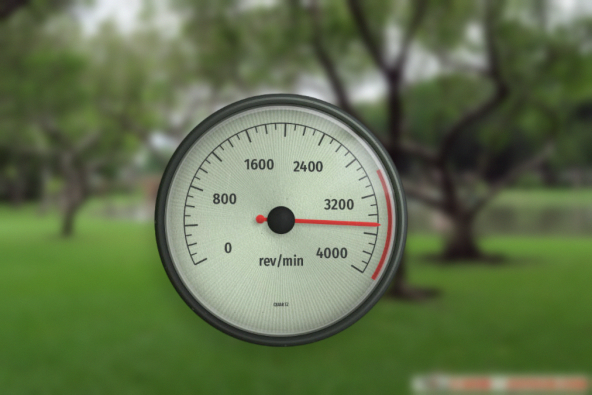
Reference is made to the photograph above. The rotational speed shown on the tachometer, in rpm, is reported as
3500 rpm
